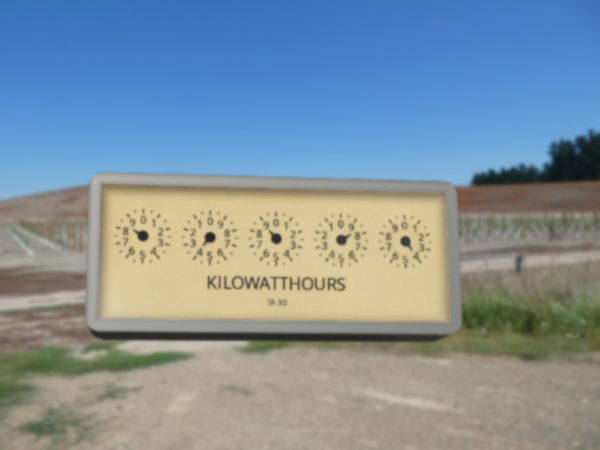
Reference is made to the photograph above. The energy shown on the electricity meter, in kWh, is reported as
83884 kWh
